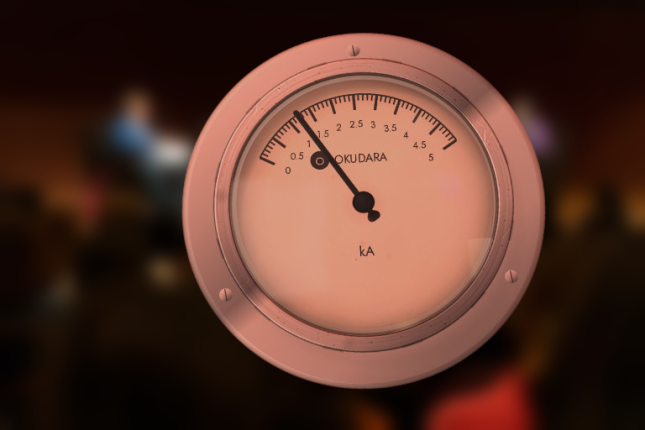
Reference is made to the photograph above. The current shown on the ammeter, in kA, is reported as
1.2 kA
